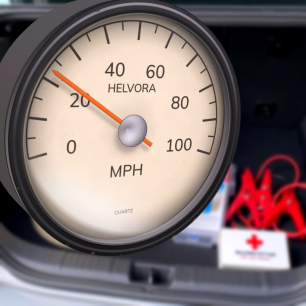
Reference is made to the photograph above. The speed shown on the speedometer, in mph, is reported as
22.5 mph
